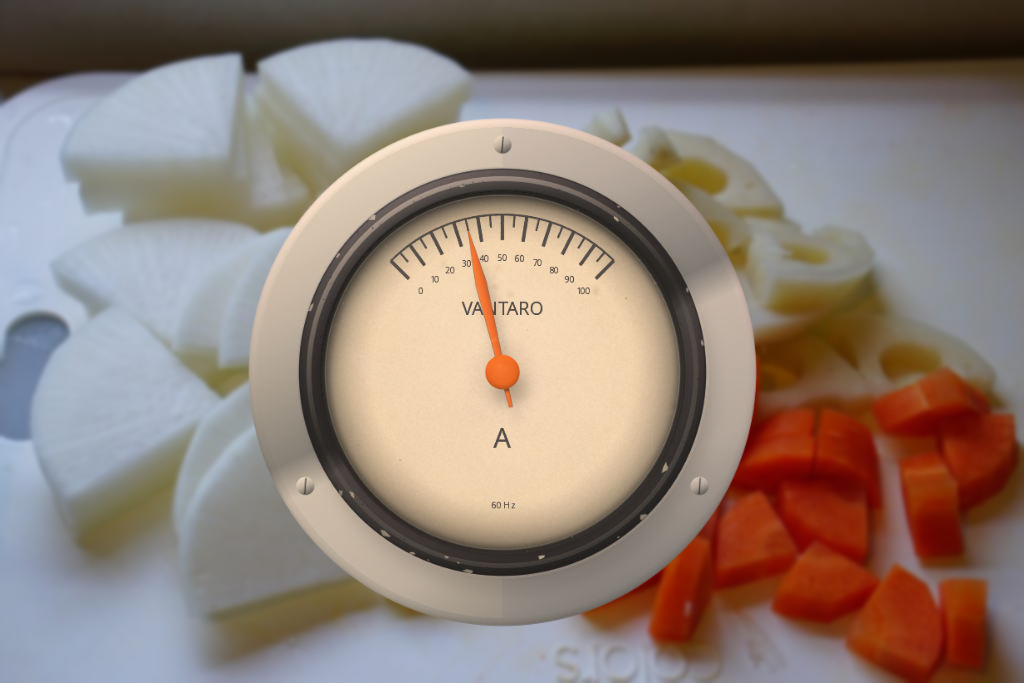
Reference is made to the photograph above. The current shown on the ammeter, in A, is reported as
35 A
